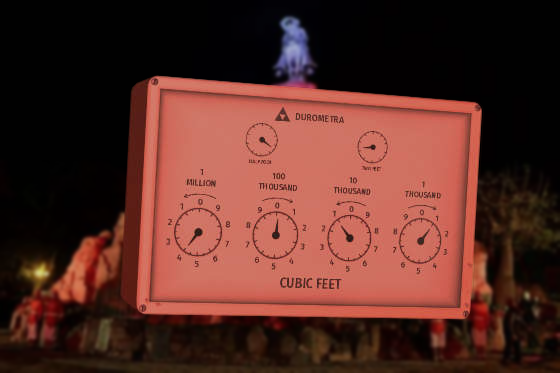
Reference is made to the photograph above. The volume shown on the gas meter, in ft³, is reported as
401100 ft³
